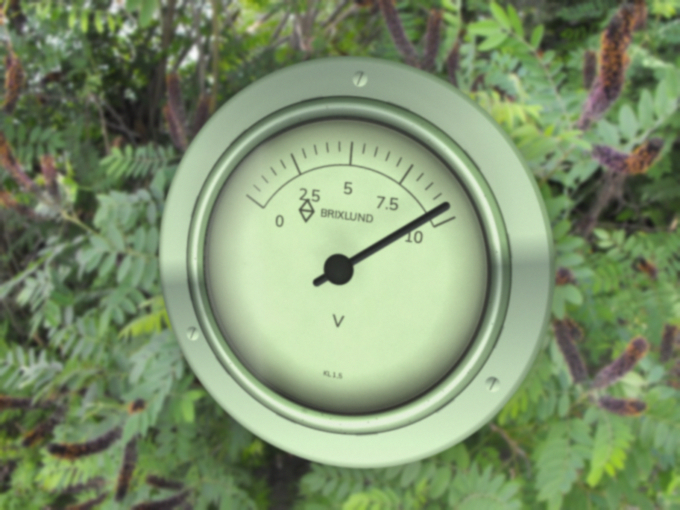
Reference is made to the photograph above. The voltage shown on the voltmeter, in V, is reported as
9.5 V
